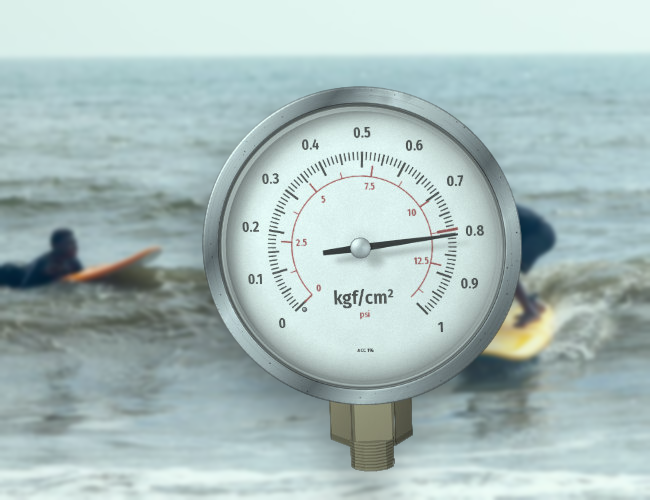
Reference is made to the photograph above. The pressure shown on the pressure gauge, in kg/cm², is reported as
0.8 kg/cm²
